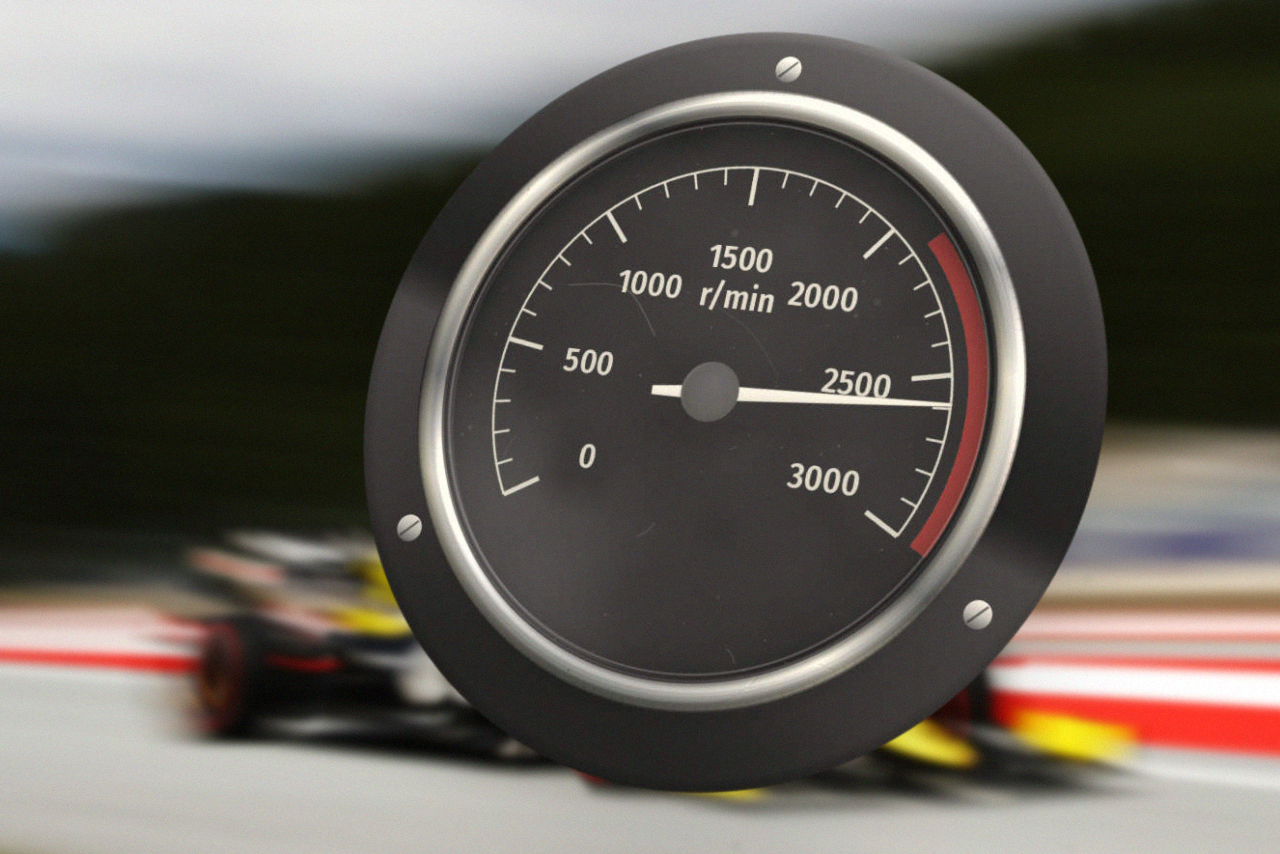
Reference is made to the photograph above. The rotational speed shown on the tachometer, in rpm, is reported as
2600 rpm
